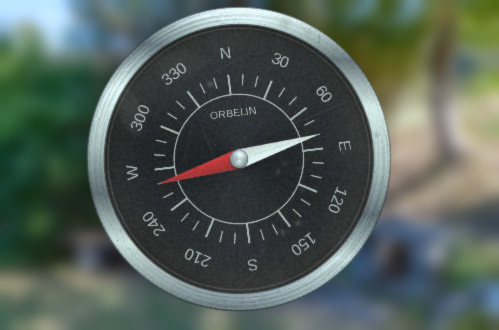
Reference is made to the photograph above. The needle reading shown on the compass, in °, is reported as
260 °
